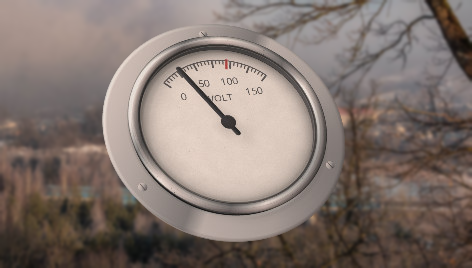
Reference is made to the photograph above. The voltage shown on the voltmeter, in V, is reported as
25 V
